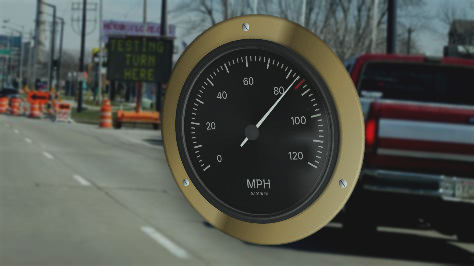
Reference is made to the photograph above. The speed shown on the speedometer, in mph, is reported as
84 mph
